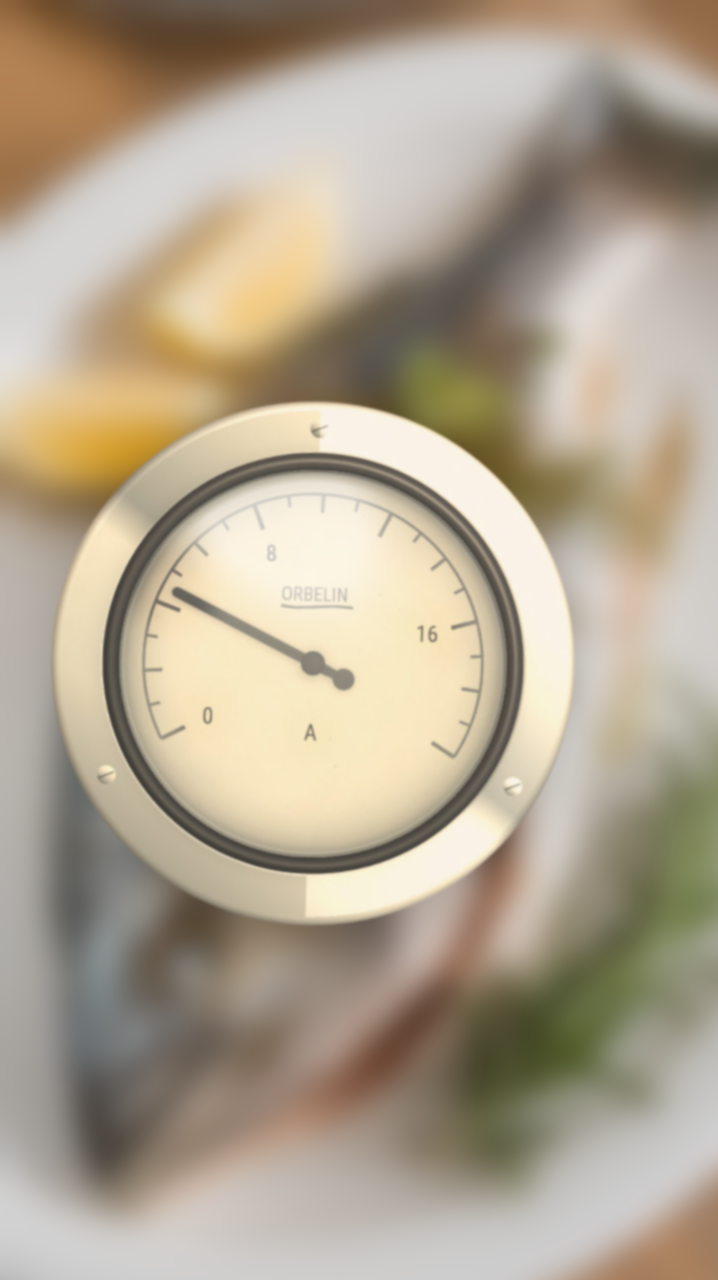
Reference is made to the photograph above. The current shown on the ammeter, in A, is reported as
4.5 A
